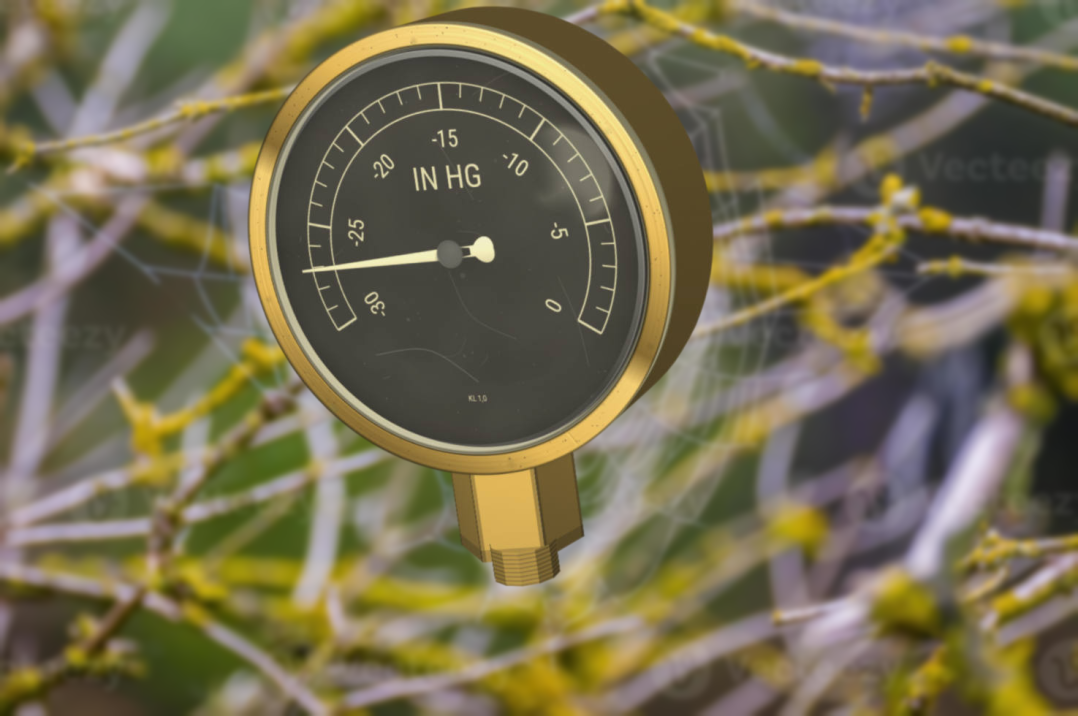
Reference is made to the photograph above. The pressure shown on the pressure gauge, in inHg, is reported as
-27 inHg
